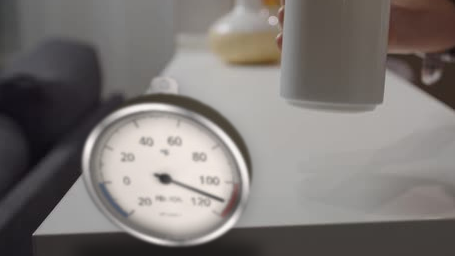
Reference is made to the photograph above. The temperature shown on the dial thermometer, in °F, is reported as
110 °F
